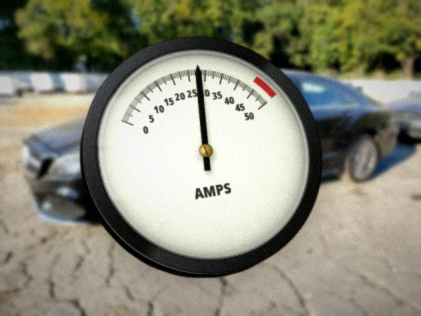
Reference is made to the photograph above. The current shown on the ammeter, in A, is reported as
27.5 A
